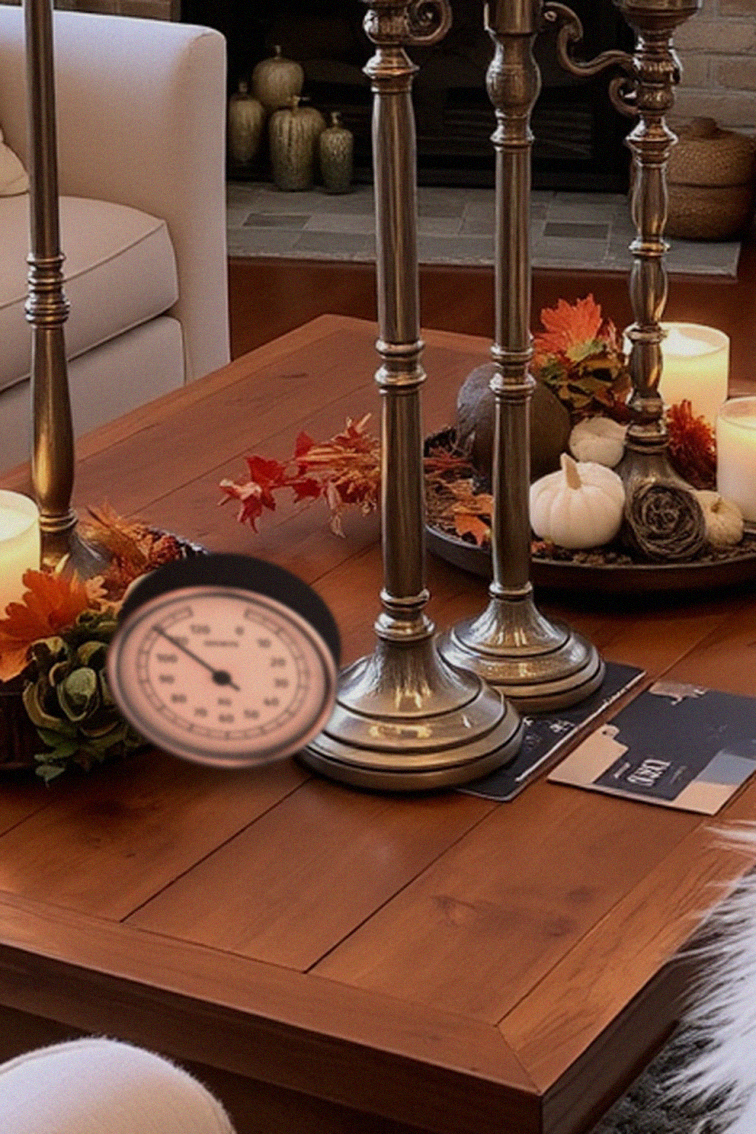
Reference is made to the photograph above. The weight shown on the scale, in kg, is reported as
110 kg
